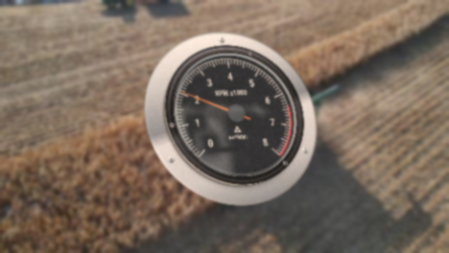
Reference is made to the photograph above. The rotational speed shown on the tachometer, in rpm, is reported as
2000 rpm
